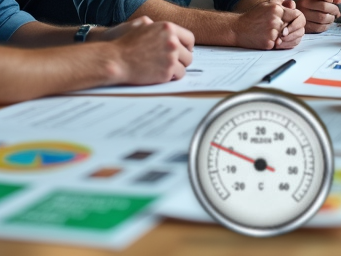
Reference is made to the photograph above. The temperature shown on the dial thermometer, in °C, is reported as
0 °C
